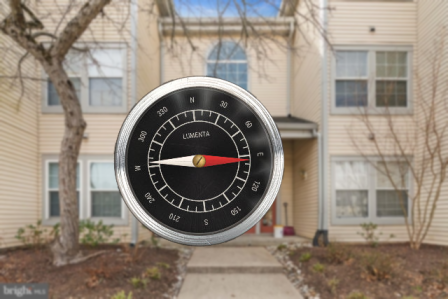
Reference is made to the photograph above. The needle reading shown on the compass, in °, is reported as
95 °
